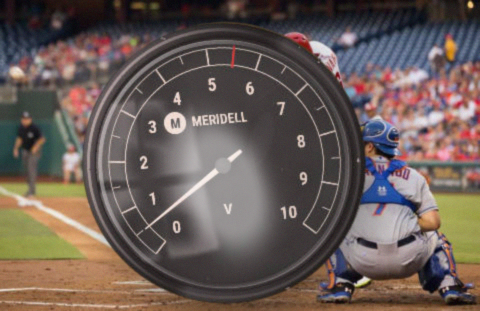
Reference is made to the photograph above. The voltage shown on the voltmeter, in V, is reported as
0.5 V
